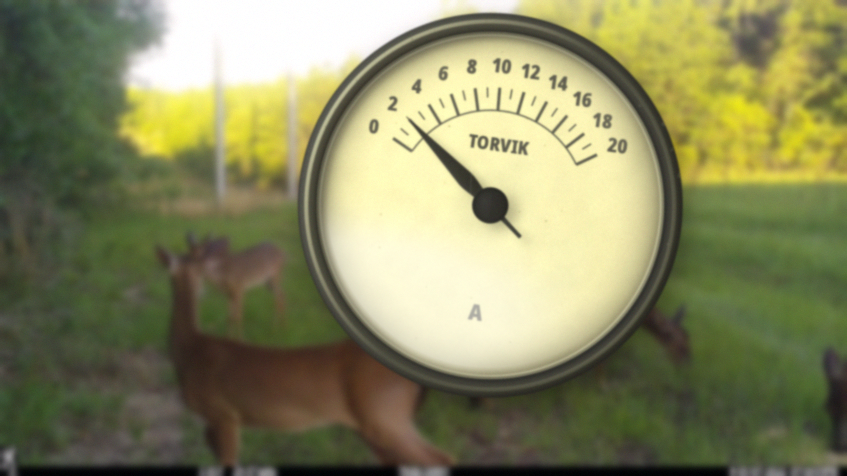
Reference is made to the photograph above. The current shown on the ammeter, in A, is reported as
2 A
